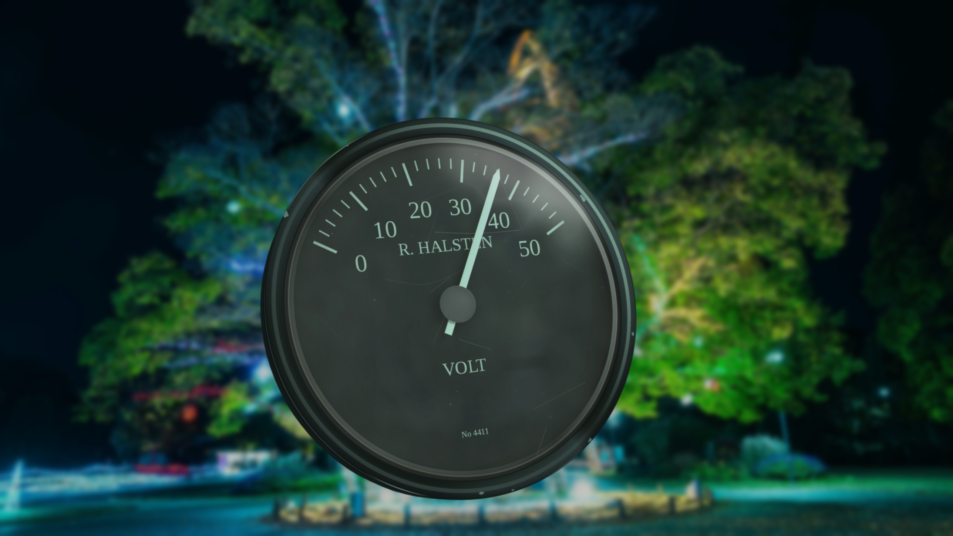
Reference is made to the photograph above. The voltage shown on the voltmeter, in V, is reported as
36 V
